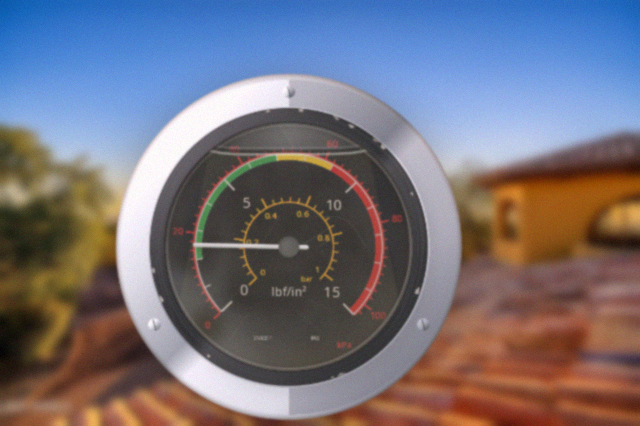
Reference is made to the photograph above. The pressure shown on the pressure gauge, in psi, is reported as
2.5 psi
